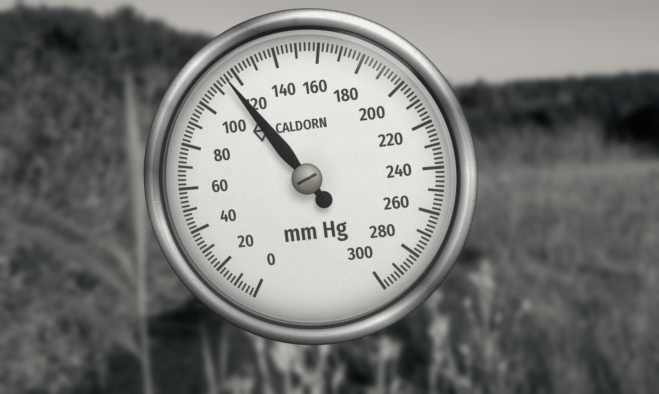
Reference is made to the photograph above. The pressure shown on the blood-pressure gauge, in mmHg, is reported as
116 mmHg
